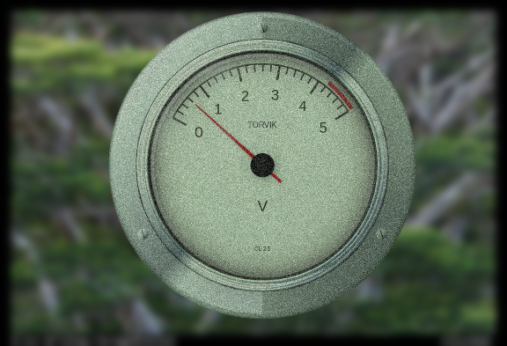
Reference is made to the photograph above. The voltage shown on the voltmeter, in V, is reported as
0.6 V
